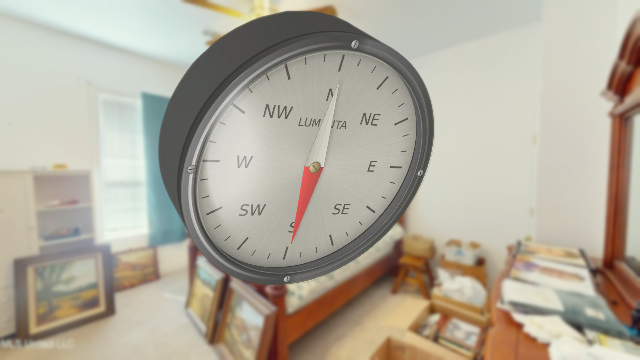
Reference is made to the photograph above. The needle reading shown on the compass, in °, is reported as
180 °
